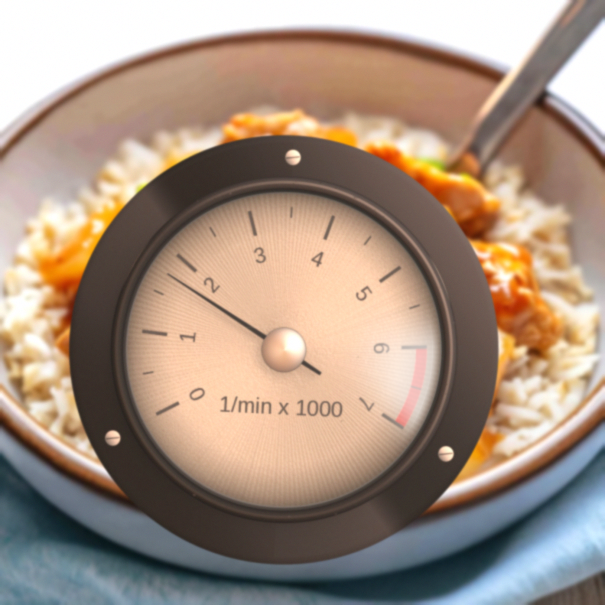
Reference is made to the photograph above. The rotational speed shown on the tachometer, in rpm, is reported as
1750 rpm
